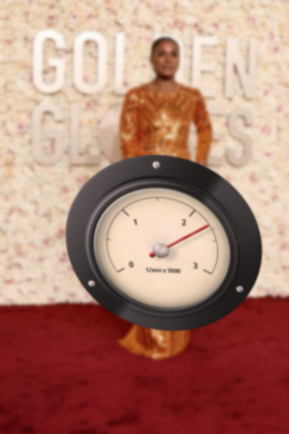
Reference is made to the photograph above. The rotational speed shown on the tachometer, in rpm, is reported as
2250 rpm
